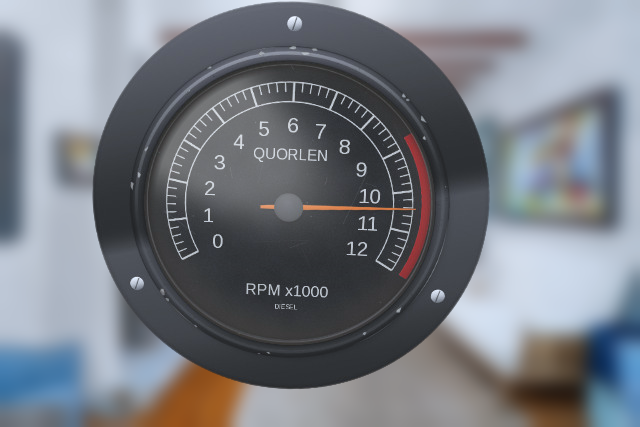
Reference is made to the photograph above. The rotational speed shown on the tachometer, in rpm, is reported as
10400 rpm
